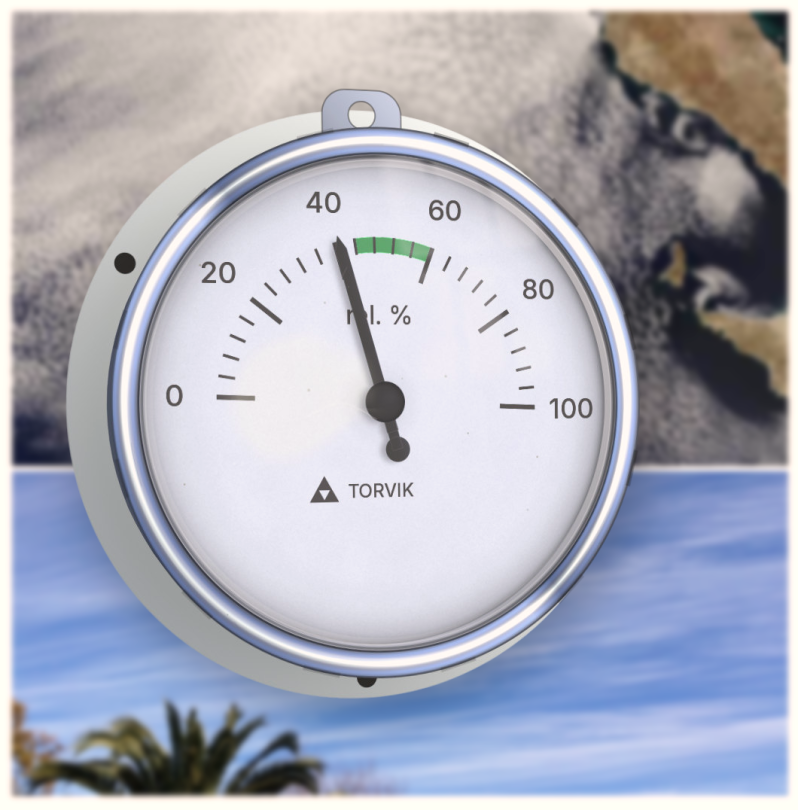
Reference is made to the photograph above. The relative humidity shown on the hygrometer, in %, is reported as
40 %
